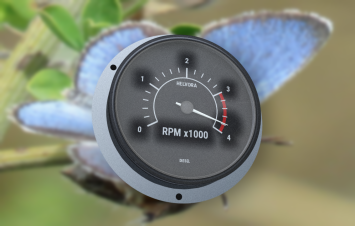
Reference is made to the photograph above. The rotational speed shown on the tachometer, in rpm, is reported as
3800 rpm
